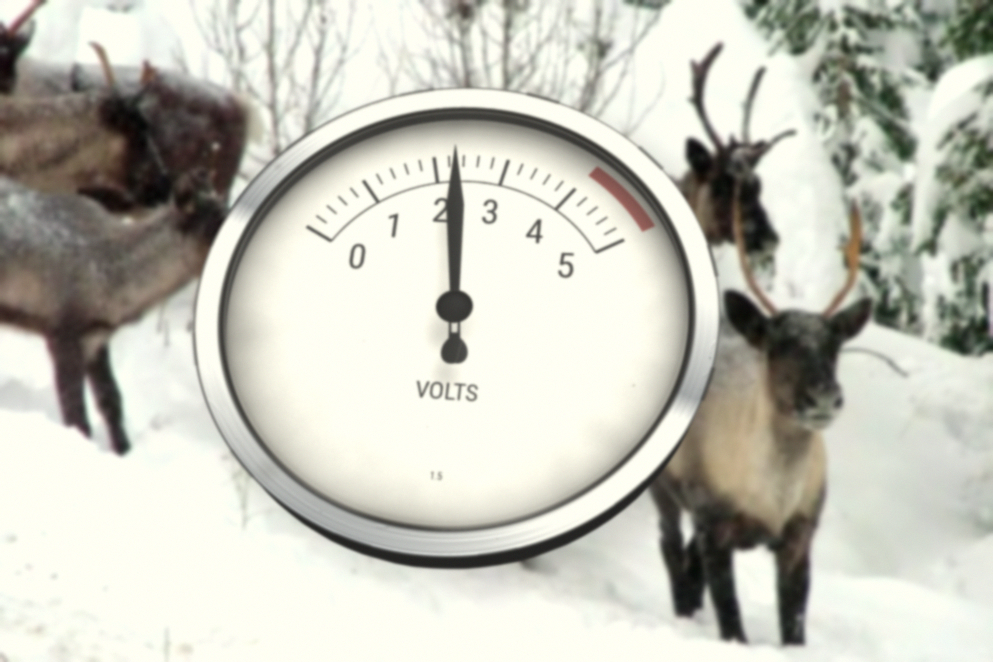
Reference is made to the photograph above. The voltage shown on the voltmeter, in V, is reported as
2.3 V
